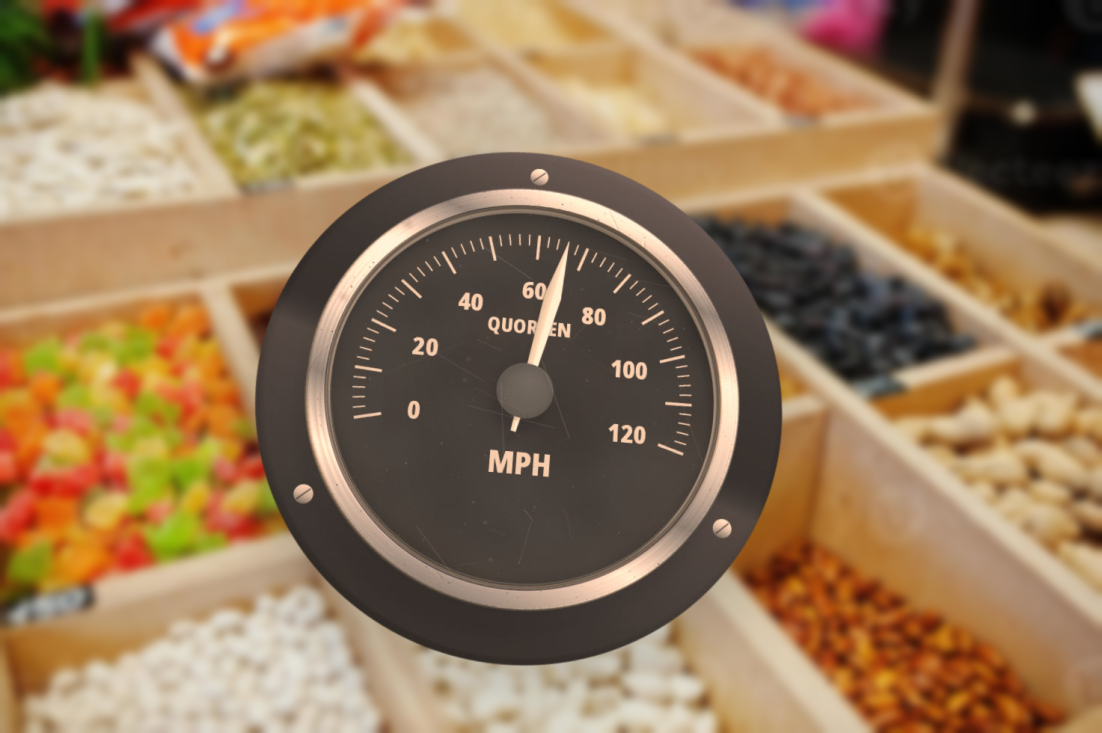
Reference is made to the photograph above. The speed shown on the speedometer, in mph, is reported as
66 mph
